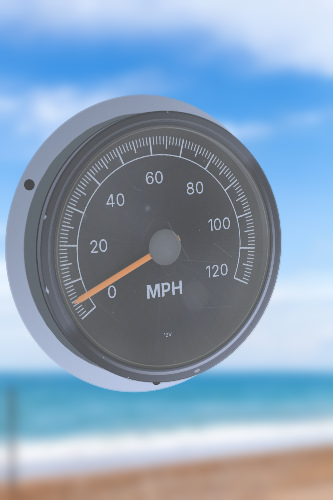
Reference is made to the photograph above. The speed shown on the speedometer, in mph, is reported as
5 mph
